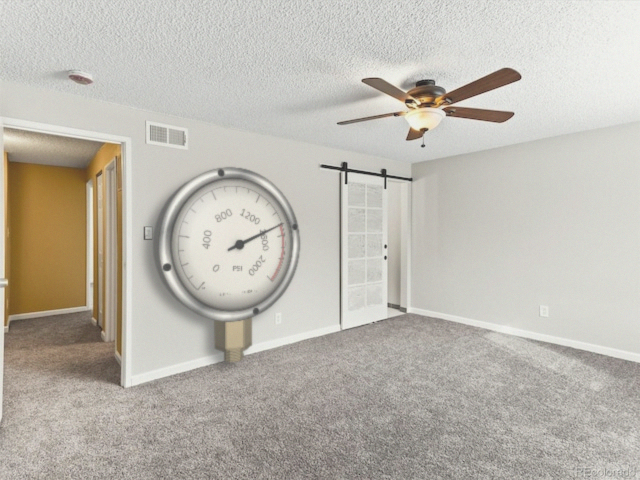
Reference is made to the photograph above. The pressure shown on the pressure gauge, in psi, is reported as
1500 psi
